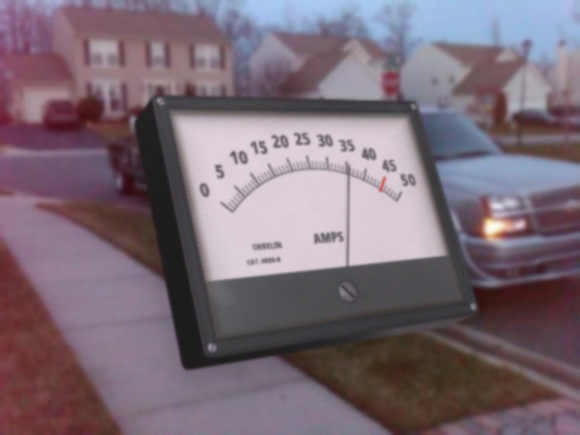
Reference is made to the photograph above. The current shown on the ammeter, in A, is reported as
35 A
